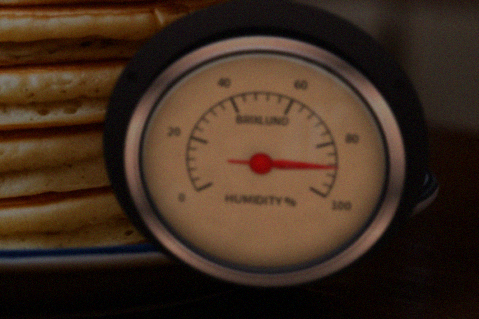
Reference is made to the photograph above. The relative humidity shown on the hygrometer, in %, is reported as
88 %
